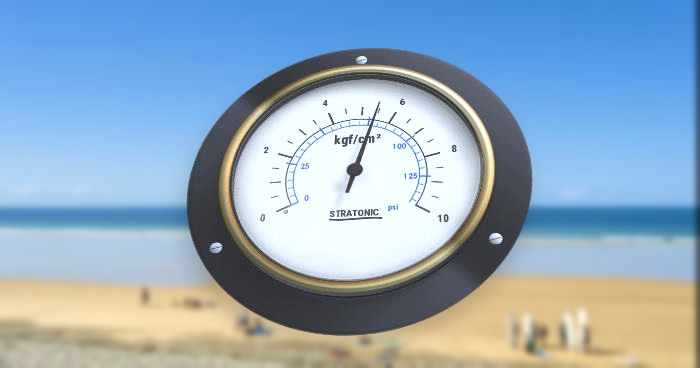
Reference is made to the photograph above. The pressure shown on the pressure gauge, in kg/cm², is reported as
5.5 kg/cm²
